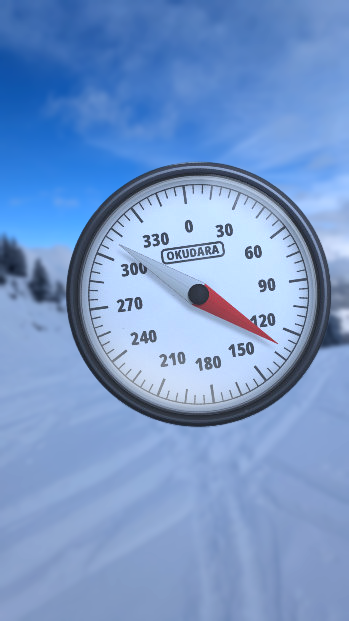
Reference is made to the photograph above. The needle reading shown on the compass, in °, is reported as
130 °
